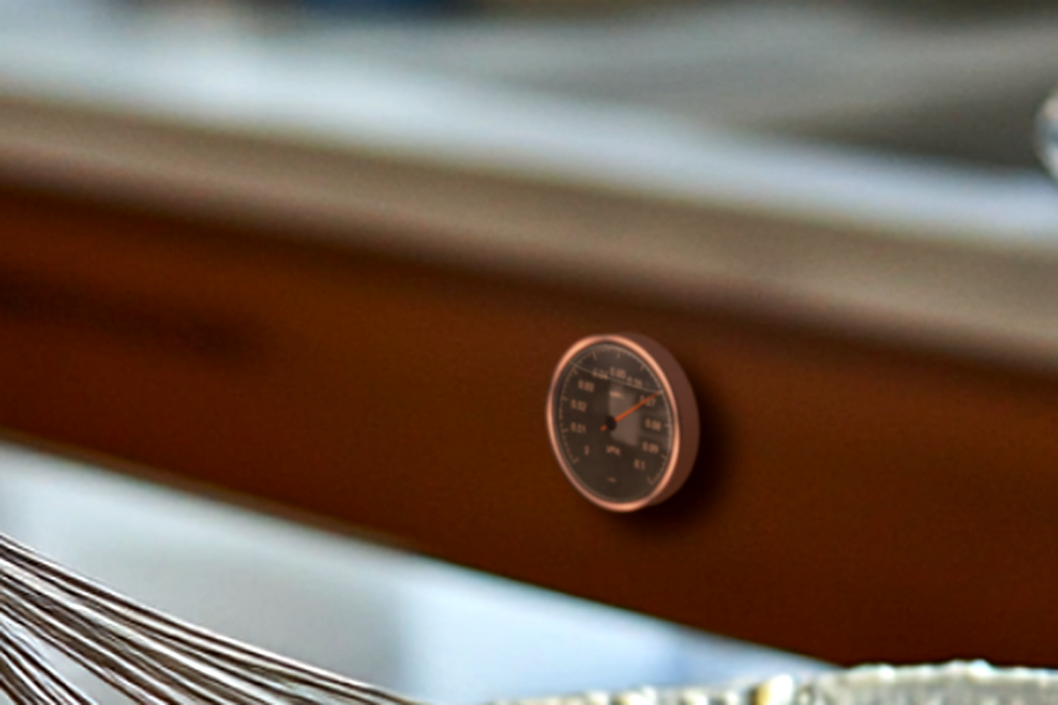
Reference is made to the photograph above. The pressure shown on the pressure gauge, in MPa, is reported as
0.07 MPa
